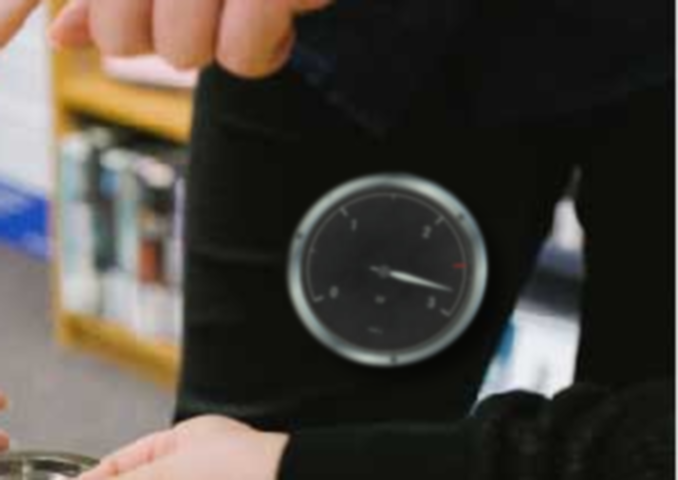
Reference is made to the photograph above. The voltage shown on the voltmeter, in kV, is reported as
2.75 kV
